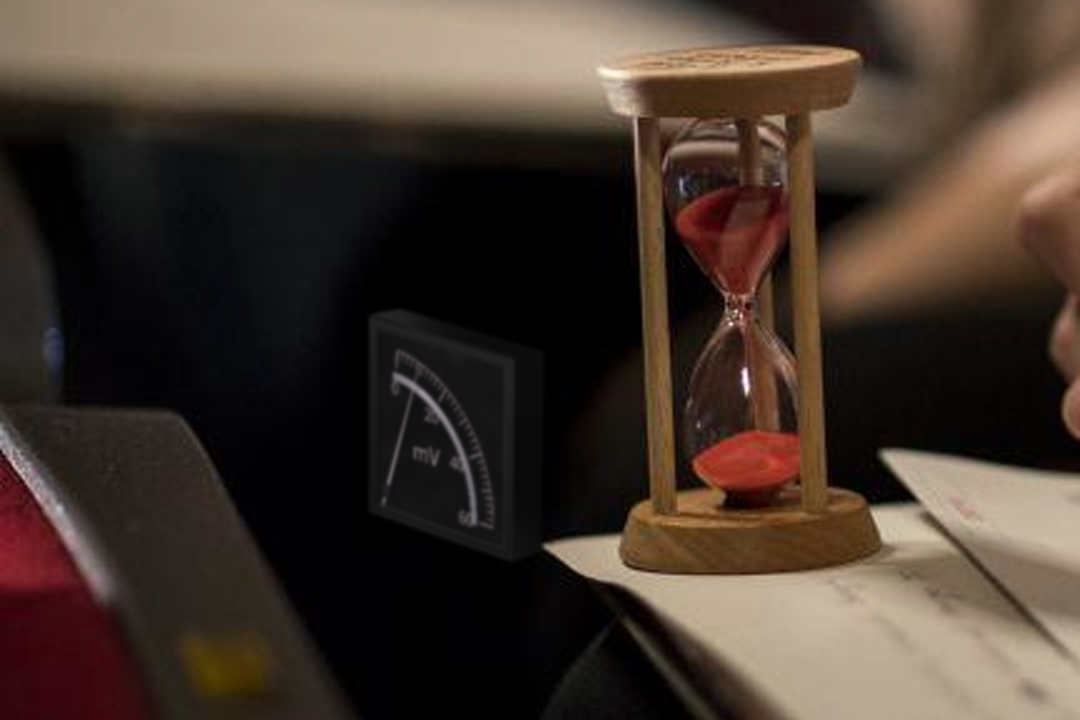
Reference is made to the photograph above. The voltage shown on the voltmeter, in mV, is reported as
10 mV
